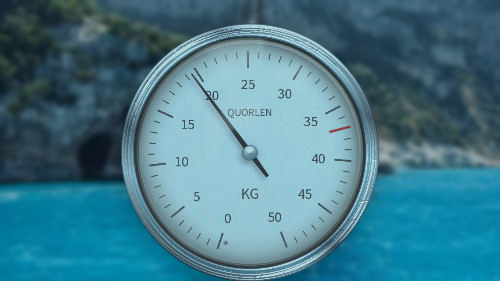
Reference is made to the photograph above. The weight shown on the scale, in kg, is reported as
19.5 kg
